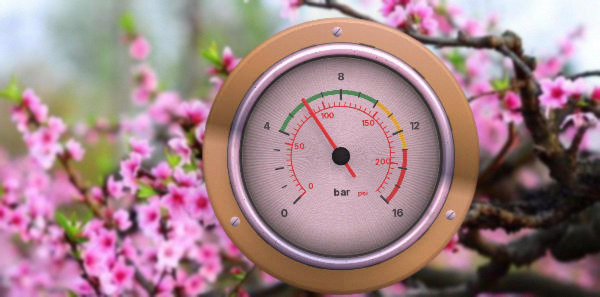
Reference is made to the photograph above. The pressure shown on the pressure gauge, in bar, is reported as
6 bar
